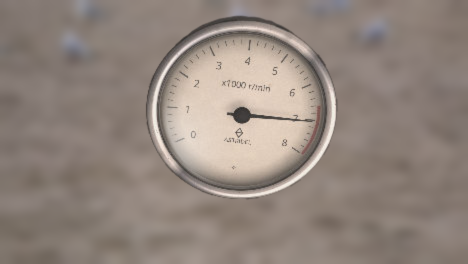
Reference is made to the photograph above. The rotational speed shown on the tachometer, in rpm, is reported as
7000 rpm
